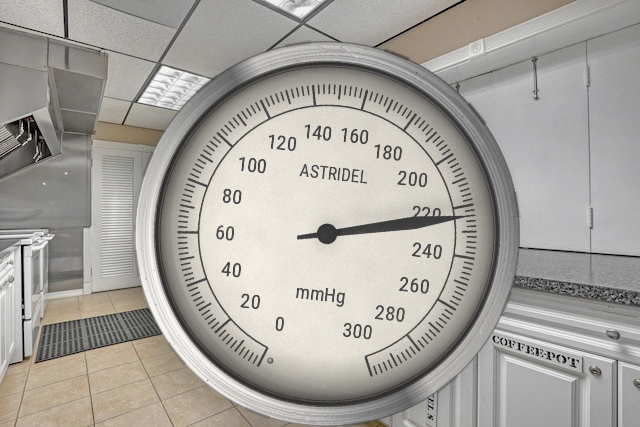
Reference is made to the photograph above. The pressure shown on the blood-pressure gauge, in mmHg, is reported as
224 mmHg
